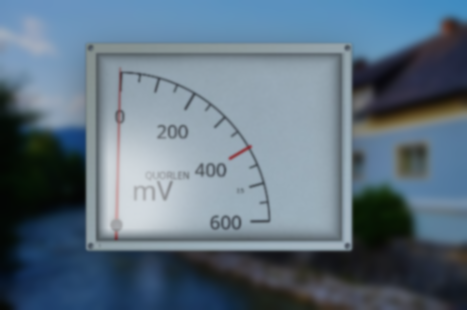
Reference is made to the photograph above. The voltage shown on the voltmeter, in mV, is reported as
0 mV
